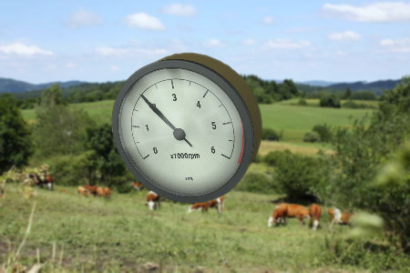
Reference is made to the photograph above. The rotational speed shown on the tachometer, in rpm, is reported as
2000 rpm
